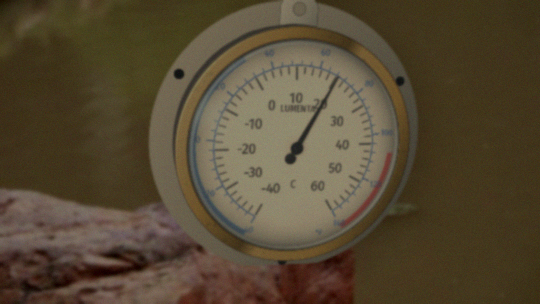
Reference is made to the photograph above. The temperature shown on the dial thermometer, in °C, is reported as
20 °C
